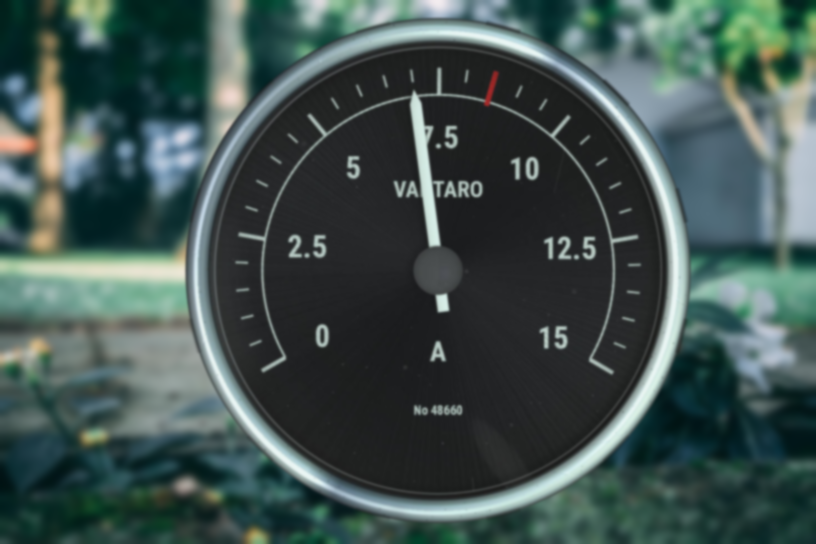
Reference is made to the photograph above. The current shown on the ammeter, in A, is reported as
7 A
